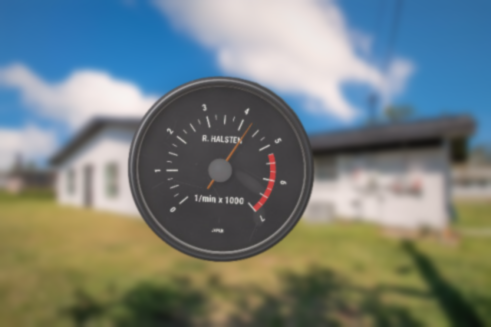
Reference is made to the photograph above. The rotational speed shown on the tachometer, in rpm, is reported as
4250 rpm
